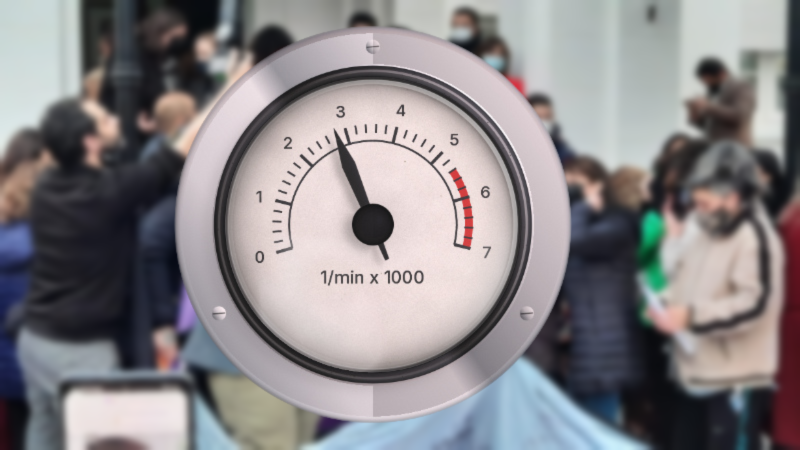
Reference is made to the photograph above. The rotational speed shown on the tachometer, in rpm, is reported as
2800 rpm
